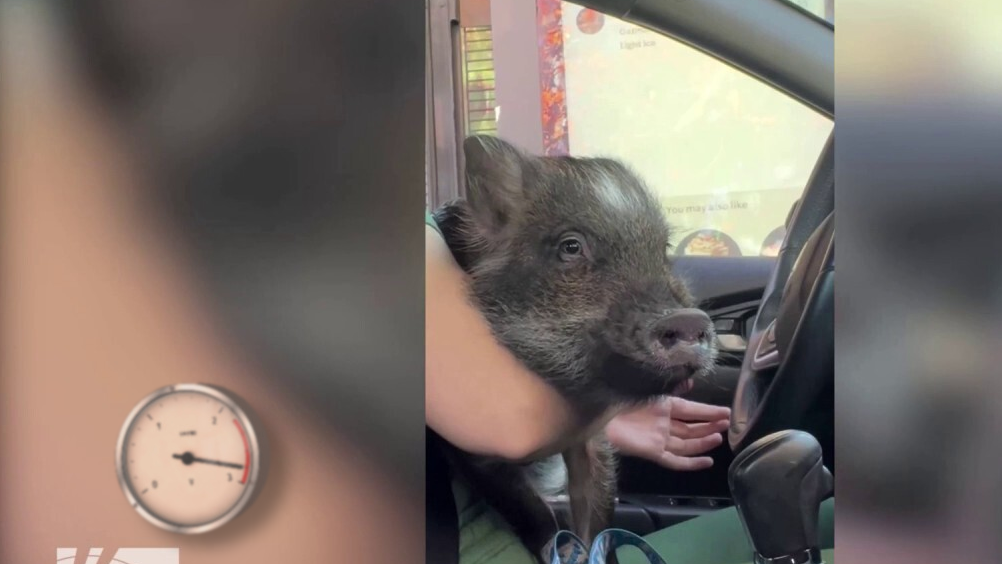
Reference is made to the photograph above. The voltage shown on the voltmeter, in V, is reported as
2.8 V
